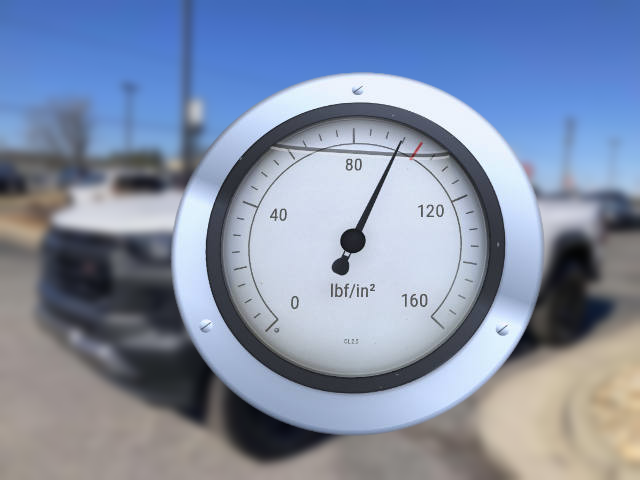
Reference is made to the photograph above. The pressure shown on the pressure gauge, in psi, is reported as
95 psi
